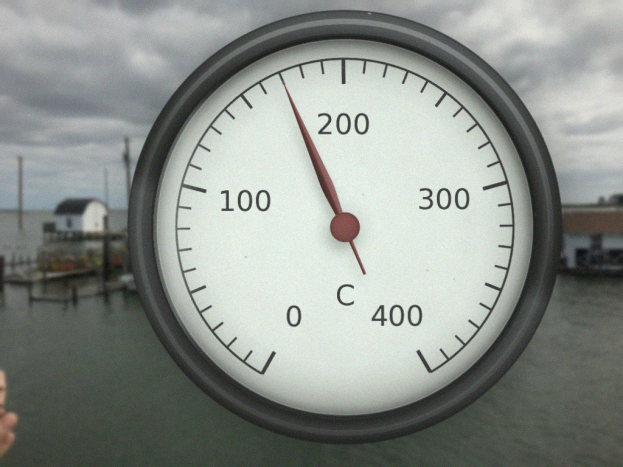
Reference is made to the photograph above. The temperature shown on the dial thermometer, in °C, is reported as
170 °C
